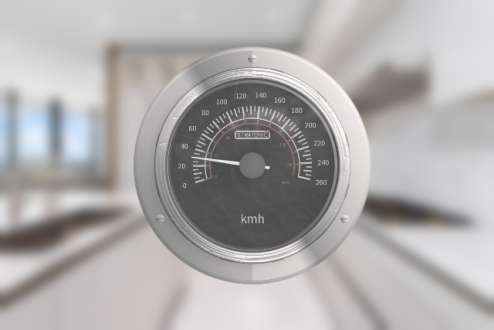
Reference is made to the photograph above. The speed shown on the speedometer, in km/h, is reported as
30 km/h
